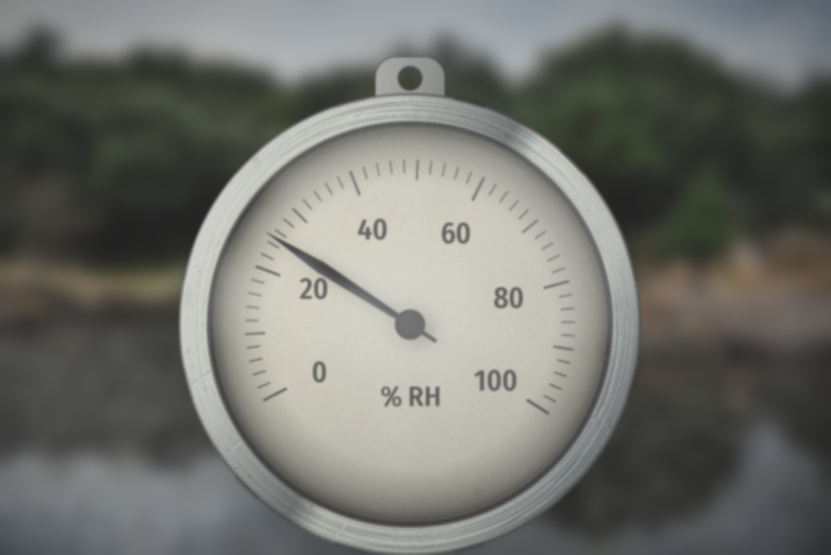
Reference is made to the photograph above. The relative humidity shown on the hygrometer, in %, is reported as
25 %
